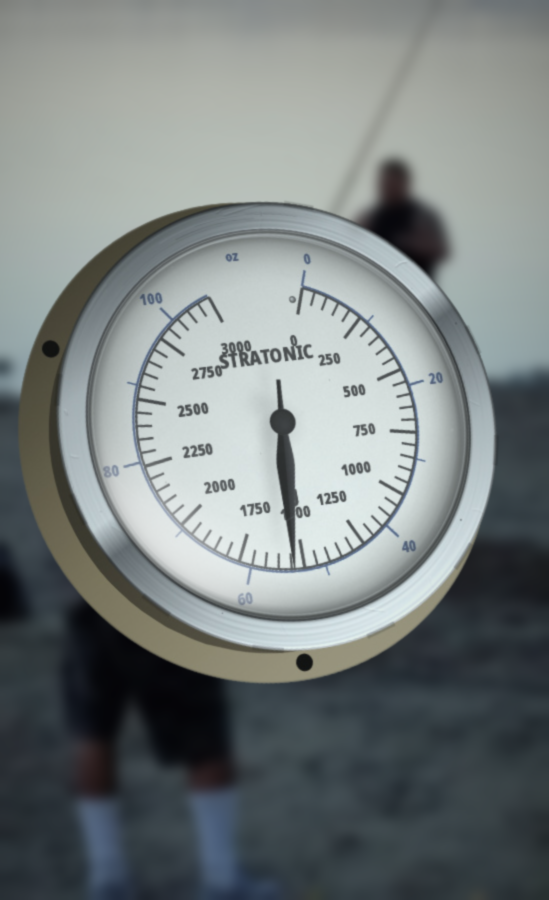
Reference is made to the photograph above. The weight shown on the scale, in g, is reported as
1550 g
